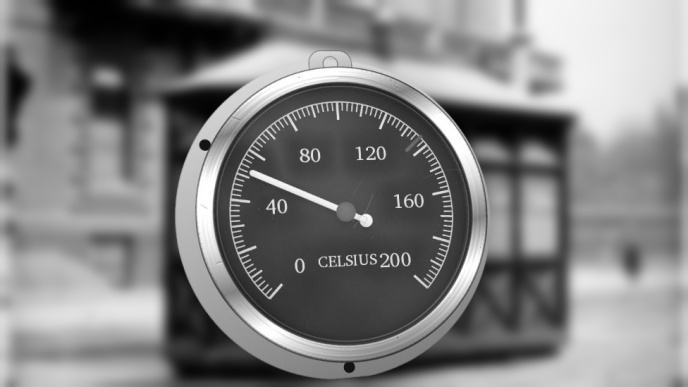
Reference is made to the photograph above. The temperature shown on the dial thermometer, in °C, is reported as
52 °C
